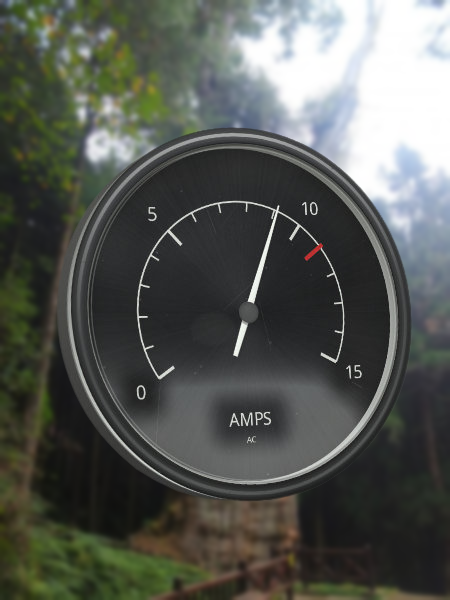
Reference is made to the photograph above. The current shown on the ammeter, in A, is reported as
9 A
